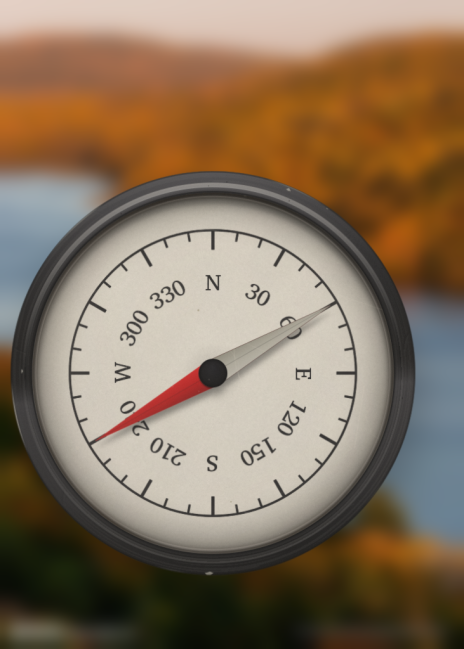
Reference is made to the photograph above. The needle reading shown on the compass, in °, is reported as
240 °
